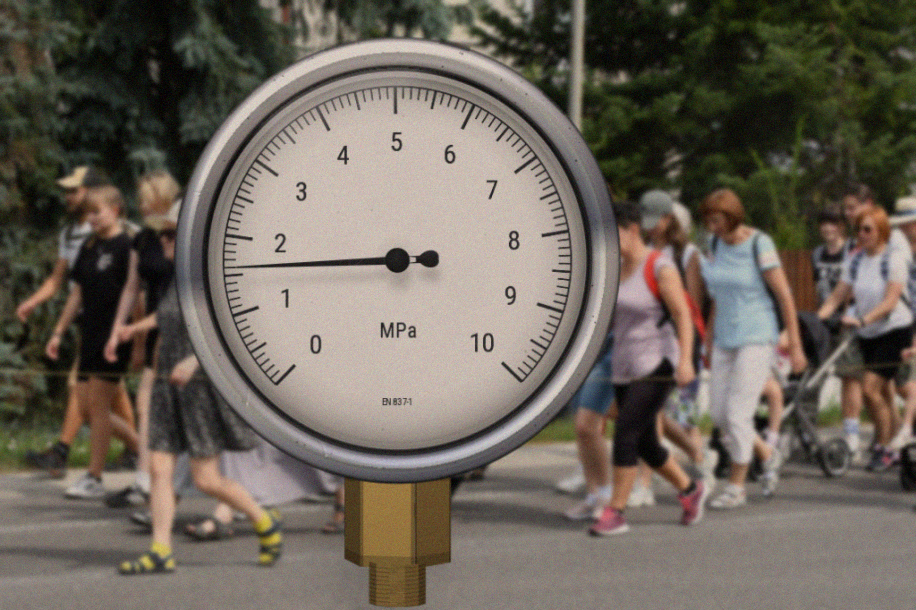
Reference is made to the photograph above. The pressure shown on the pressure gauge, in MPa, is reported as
1.6 MPa
